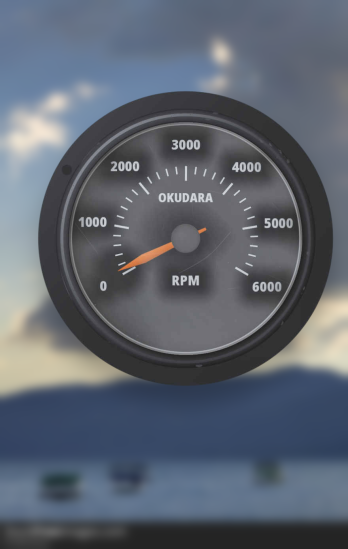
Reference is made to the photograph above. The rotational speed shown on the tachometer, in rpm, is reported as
100 rpm
